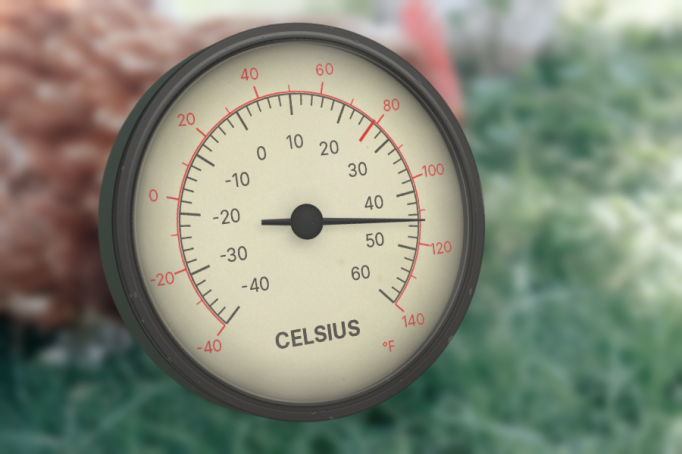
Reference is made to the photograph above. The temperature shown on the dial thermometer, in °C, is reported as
45 °C
